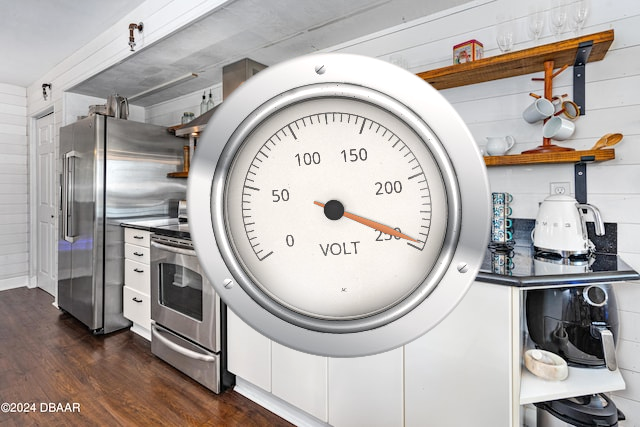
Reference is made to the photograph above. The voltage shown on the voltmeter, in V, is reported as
245 V
